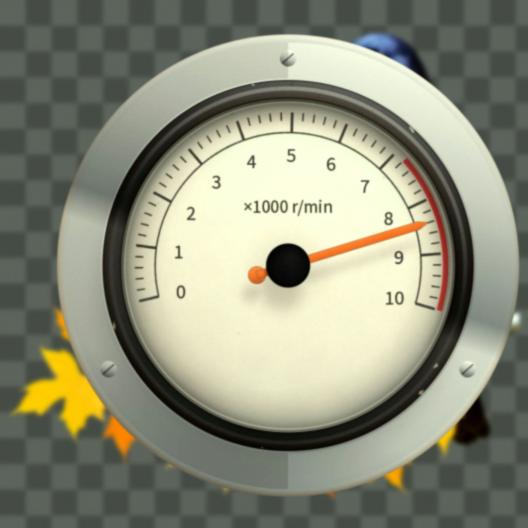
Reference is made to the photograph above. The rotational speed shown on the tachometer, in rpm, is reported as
8400 rpm
